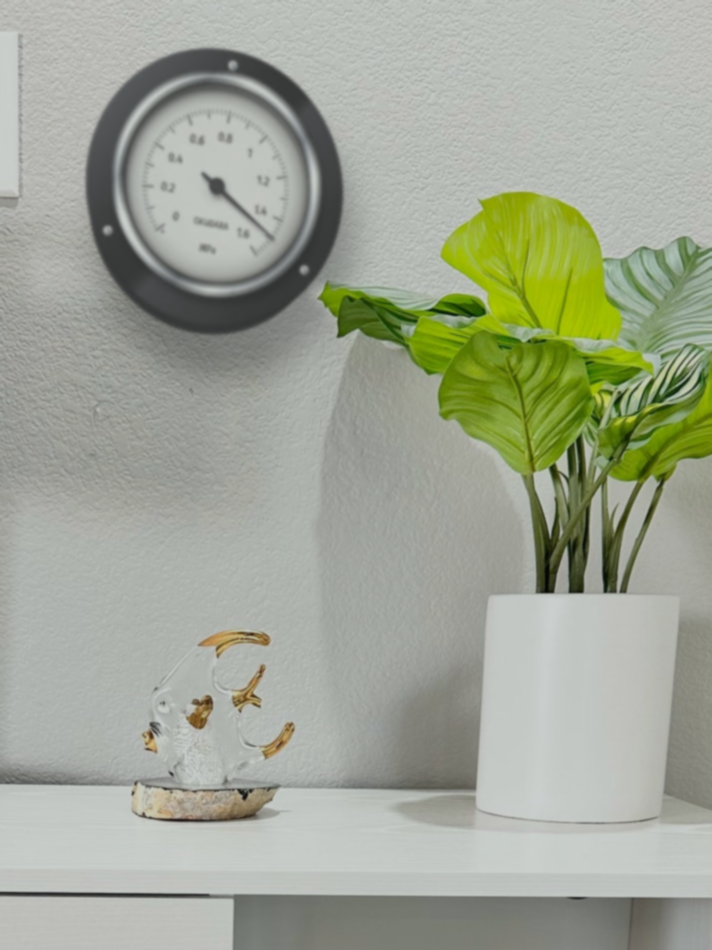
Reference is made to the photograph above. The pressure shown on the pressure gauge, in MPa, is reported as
1.5 MPa
